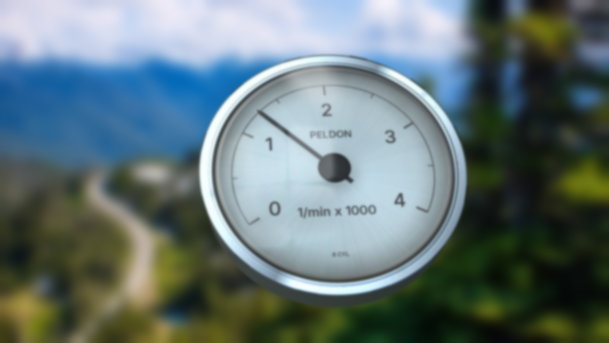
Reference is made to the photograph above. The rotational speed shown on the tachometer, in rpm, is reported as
1250 rpm
